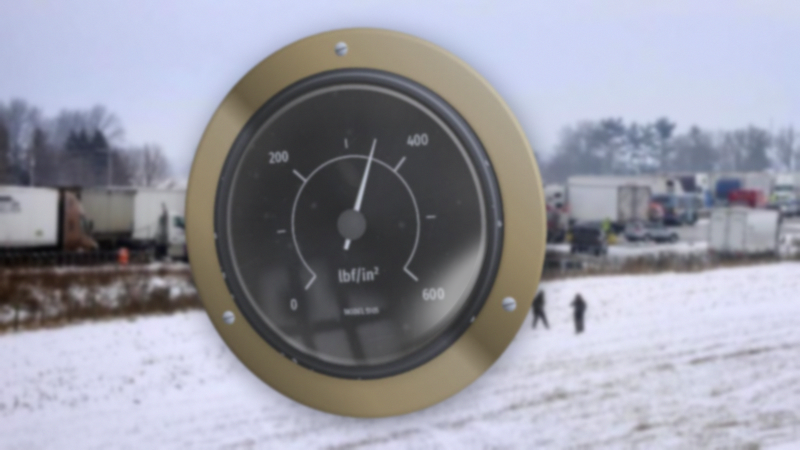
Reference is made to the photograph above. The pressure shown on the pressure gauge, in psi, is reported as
350 psi
